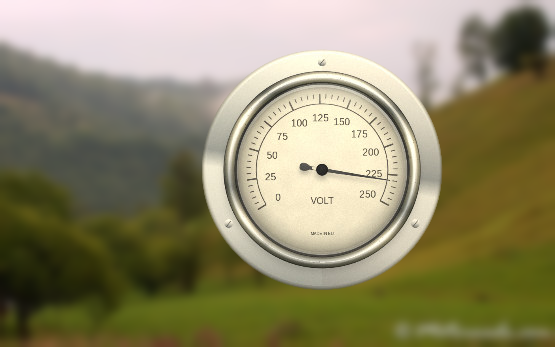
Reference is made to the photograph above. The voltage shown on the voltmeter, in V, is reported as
230 V
